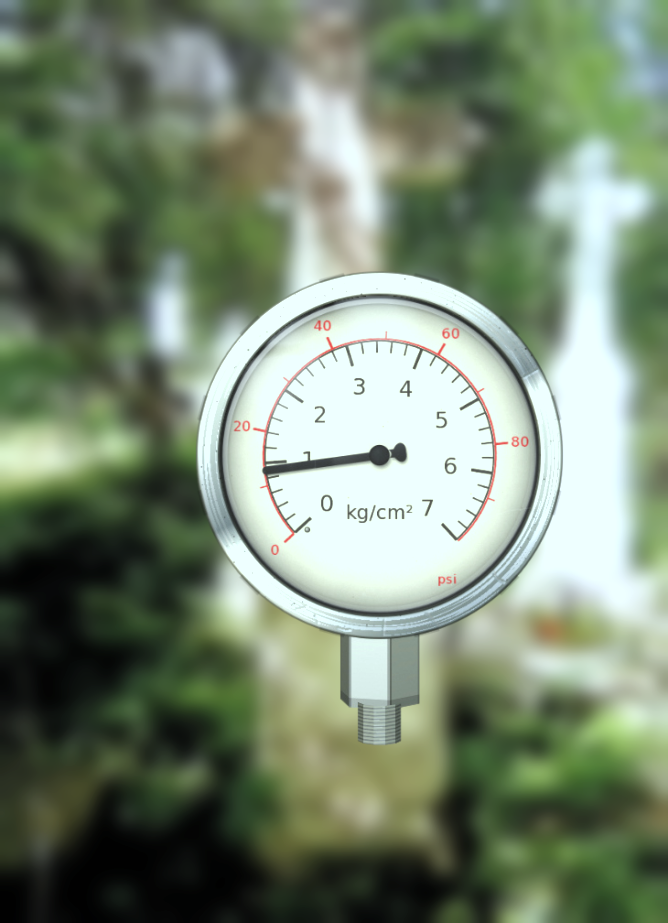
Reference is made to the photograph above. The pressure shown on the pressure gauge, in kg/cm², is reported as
0.9 kg/cm²
